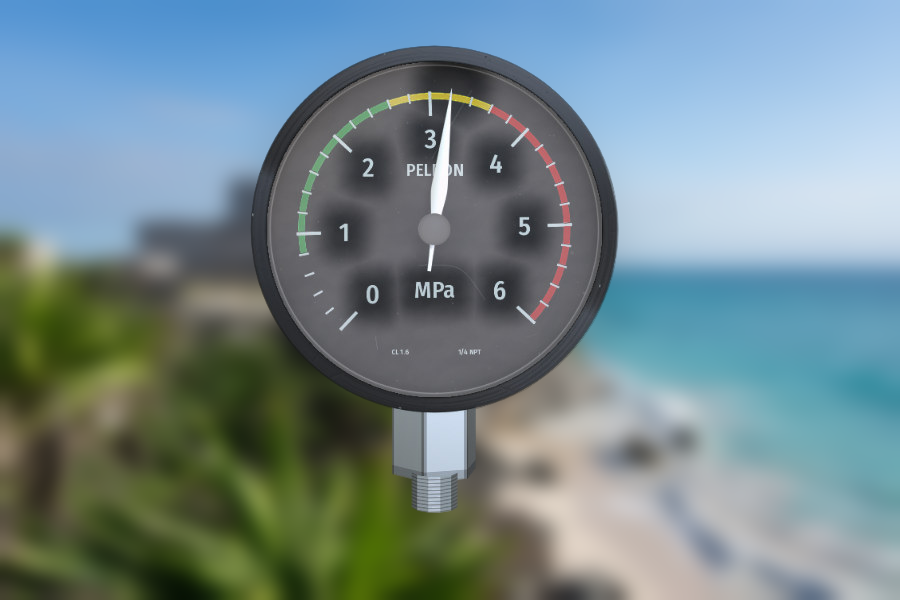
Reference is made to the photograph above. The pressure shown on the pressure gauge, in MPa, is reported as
3.2 MPa
